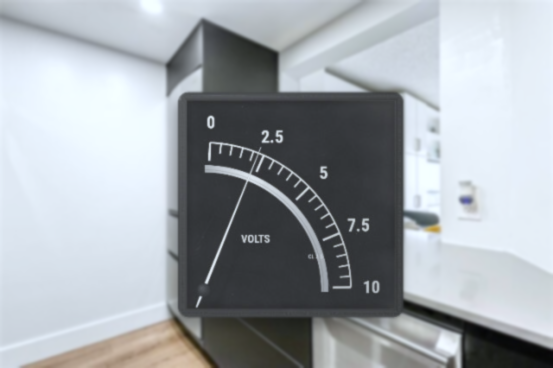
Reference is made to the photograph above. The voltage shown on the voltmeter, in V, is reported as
2.25 V
